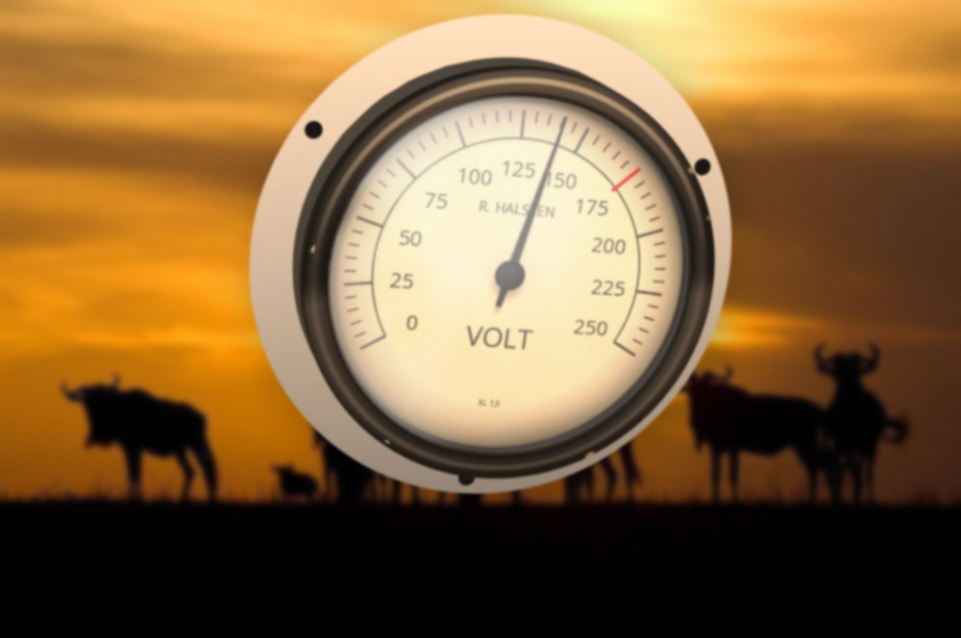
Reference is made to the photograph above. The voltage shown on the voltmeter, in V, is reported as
140 V
